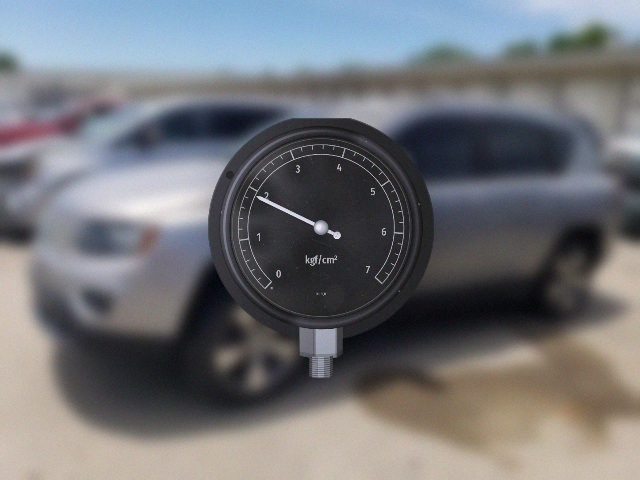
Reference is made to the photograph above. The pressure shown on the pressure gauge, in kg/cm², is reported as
1.9 kg/cm²
